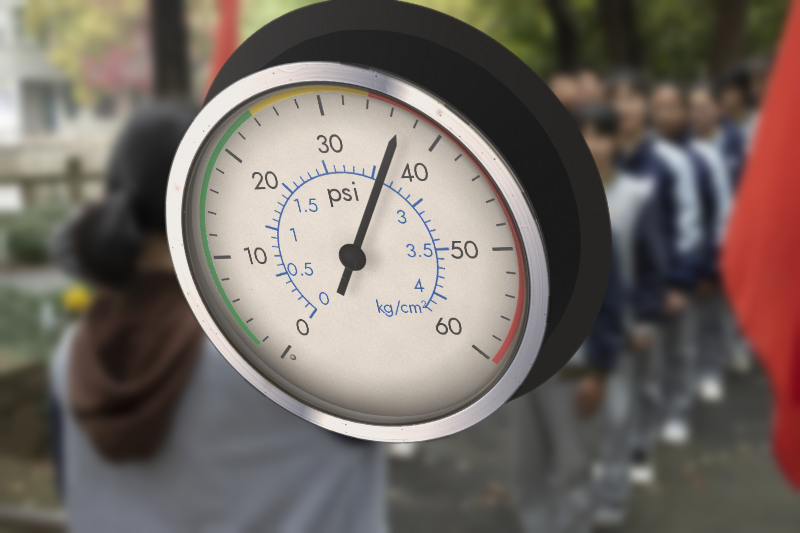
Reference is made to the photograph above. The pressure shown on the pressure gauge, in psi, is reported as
37 psi
